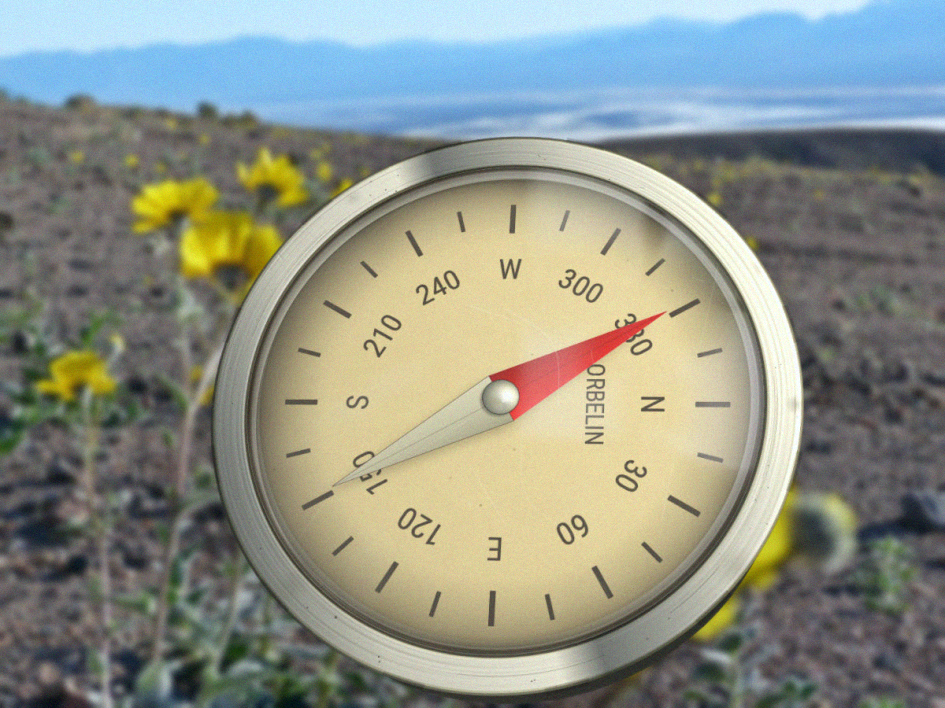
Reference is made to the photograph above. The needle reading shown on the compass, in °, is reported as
330 °
